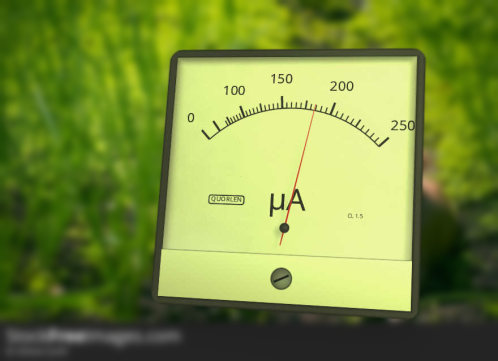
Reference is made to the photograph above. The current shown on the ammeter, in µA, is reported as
185 µA
